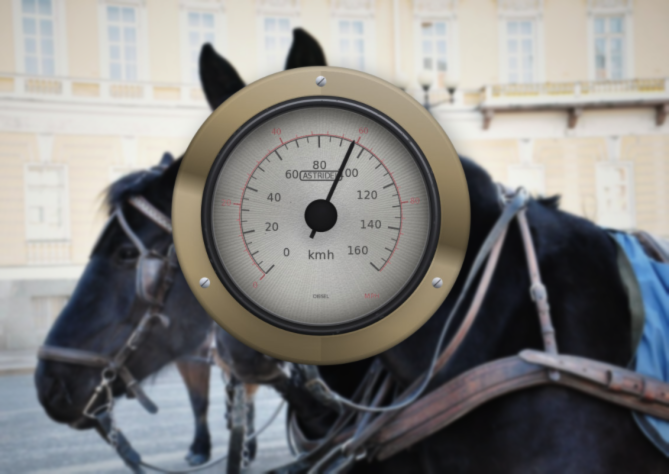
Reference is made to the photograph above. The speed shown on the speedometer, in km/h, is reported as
95 km/h
